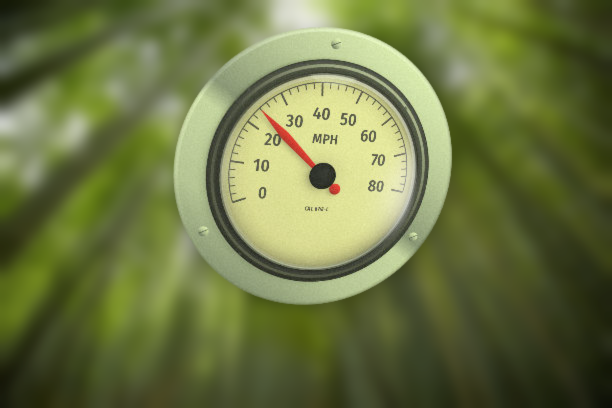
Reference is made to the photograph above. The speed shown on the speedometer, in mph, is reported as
24 mph
